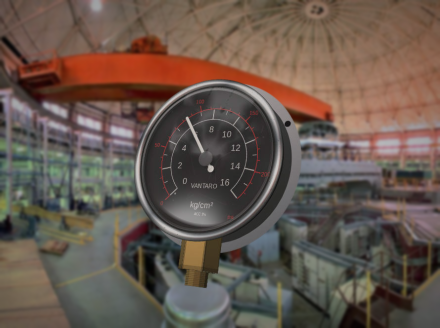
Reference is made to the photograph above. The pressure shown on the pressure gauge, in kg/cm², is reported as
6 kg/cm²
